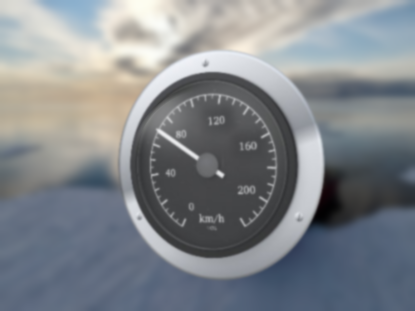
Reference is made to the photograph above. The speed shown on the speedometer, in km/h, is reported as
70 km/h
